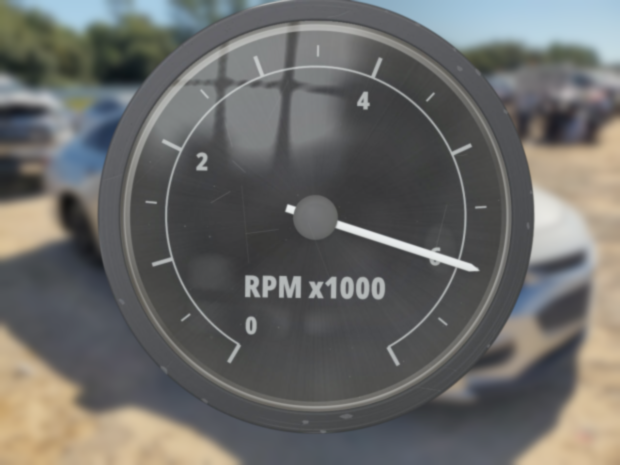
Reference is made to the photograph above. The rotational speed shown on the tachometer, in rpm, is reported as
6000 rpm
